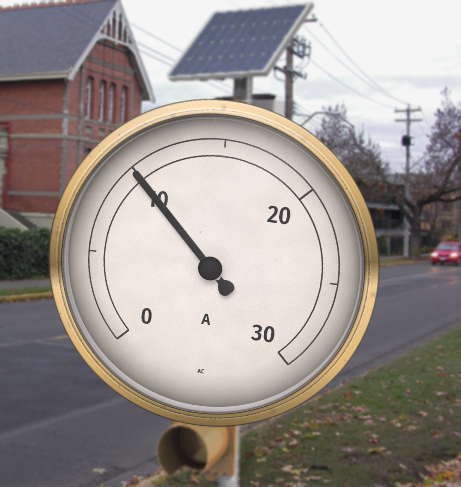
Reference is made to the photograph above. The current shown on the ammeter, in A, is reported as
10 A
